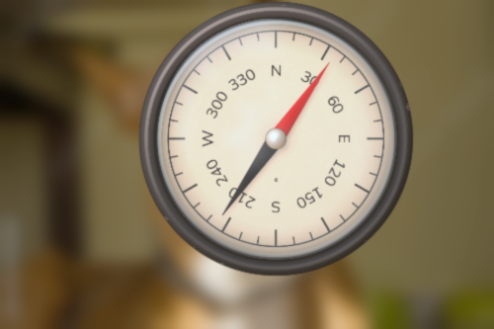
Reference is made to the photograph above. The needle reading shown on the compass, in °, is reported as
35 °
